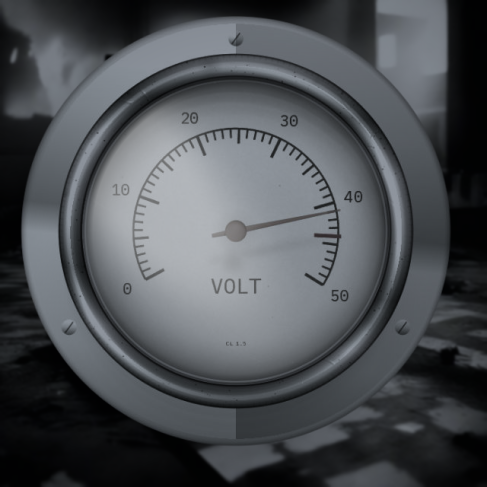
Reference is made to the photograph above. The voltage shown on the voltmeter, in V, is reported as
41 V
